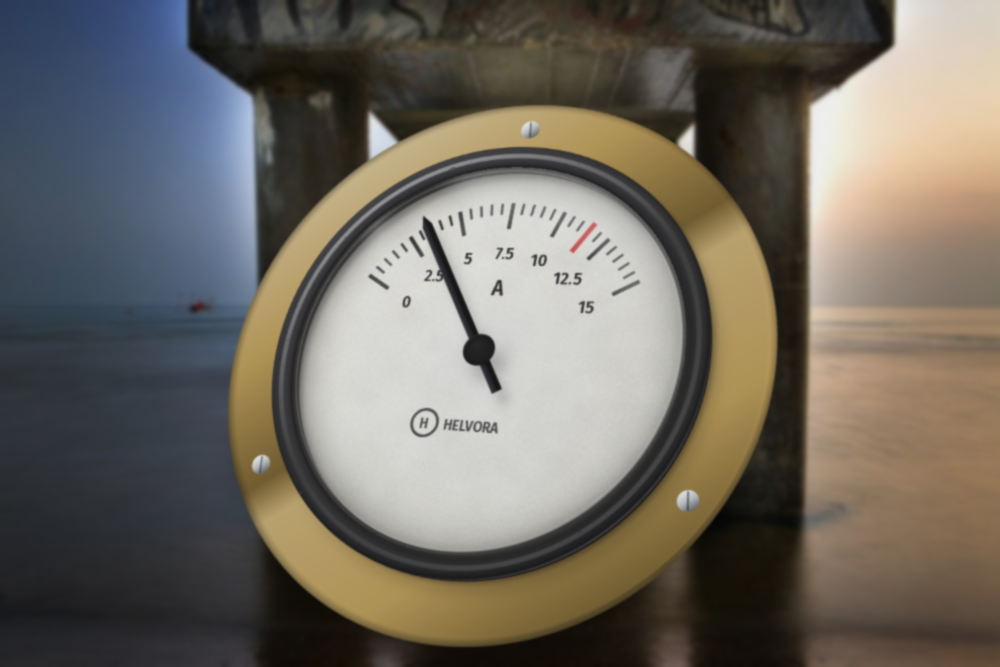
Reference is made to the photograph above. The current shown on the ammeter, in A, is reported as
3.5 A
